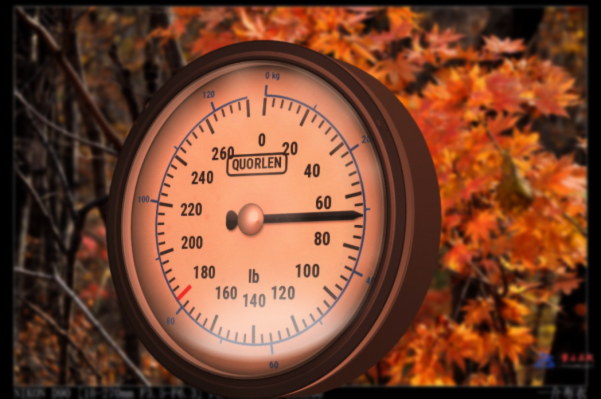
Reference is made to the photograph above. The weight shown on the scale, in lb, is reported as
68 lb
